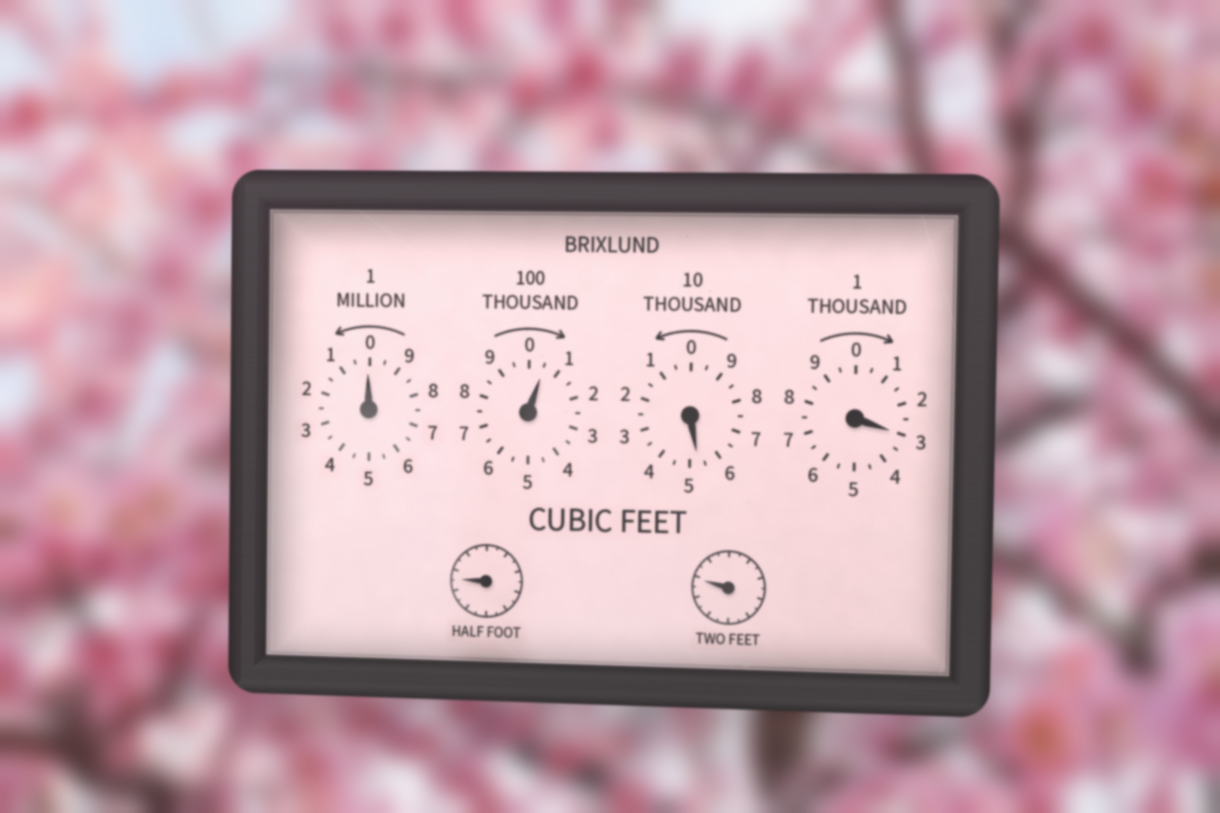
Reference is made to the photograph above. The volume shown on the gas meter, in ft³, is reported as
5300 ft³
